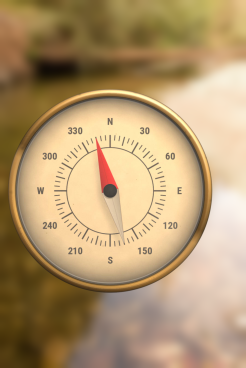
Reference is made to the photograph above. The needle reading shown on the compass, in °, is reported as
345 °
